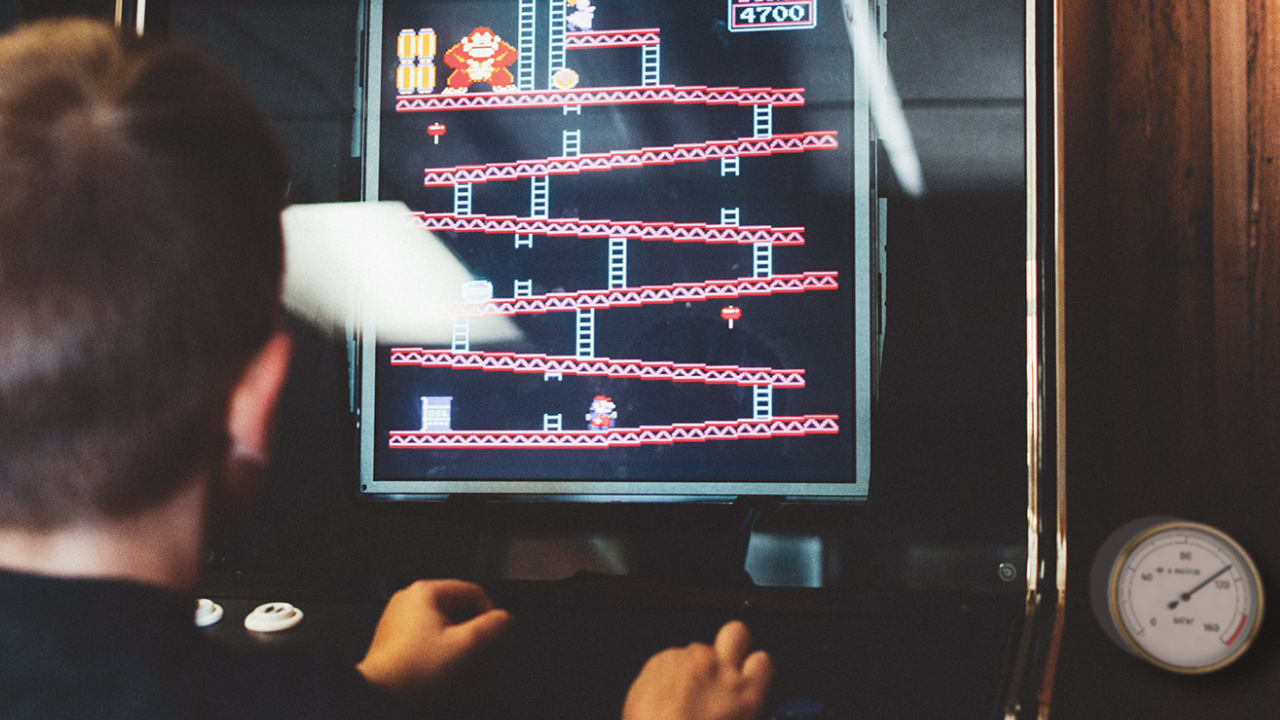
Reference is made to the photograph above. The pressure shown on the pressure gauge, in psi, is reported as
110 psi
